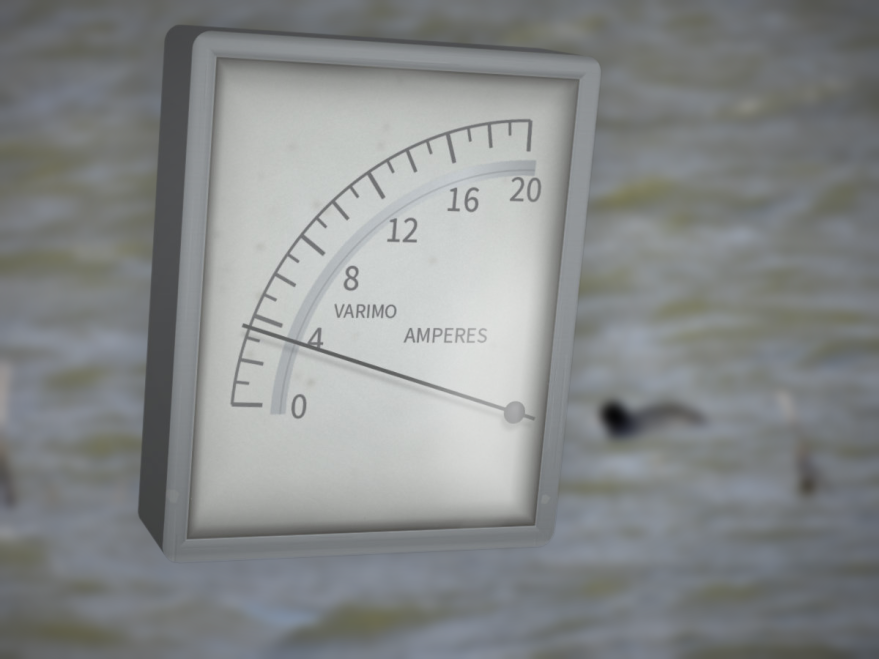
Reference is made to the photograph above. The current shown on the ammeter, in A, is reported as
3.5 A
